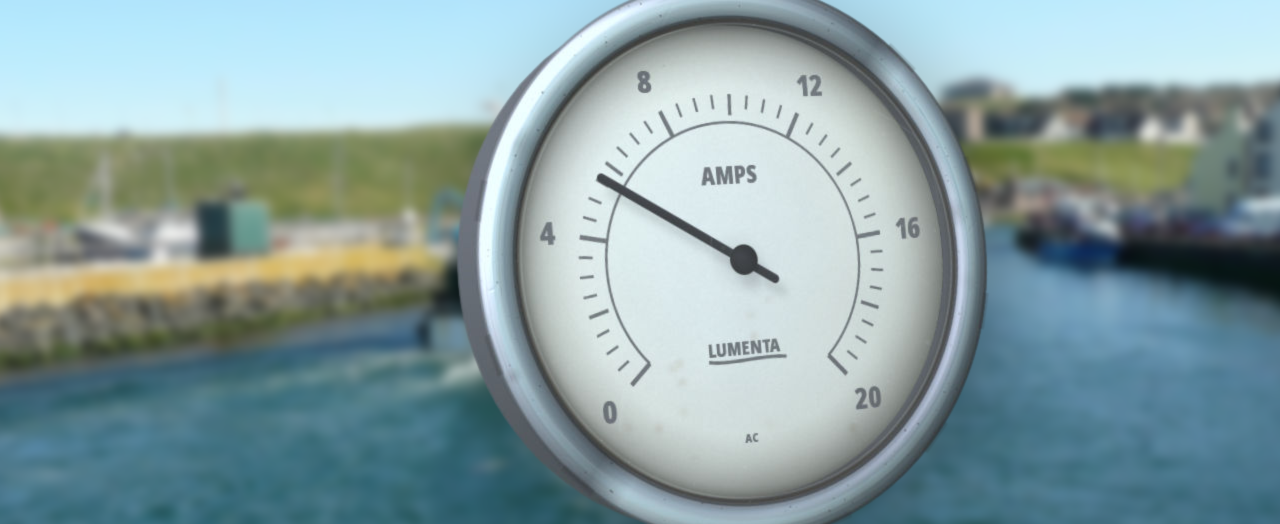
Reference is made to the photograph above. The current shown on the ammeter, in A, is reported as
5.5 A
